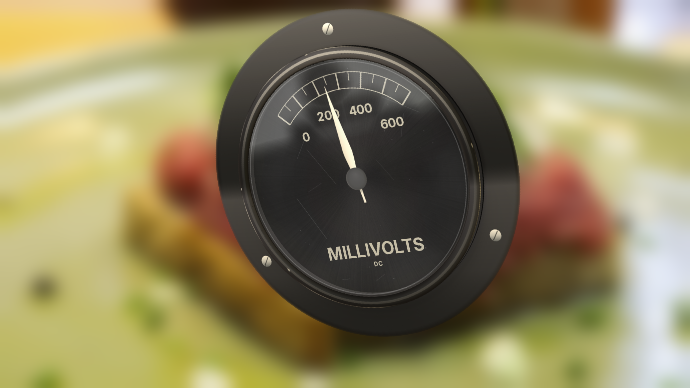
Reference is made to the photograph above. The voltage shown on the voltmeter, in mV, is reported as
250 mV
